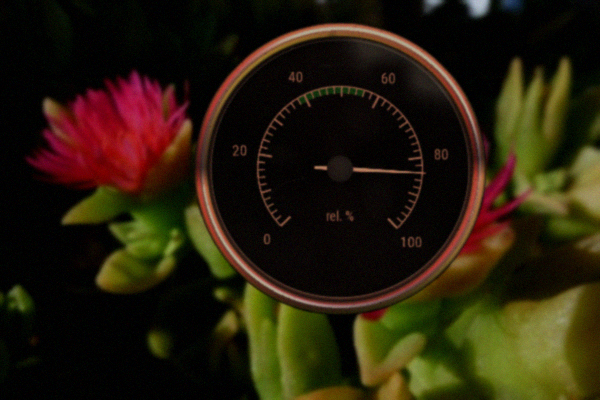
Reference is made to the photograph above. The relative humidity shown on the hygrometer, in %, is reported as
84 %
